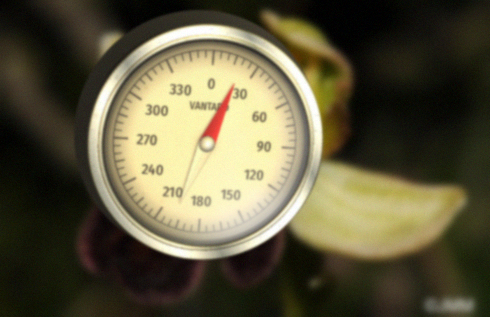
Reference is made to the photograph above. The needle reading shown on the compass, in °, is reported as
20 °
